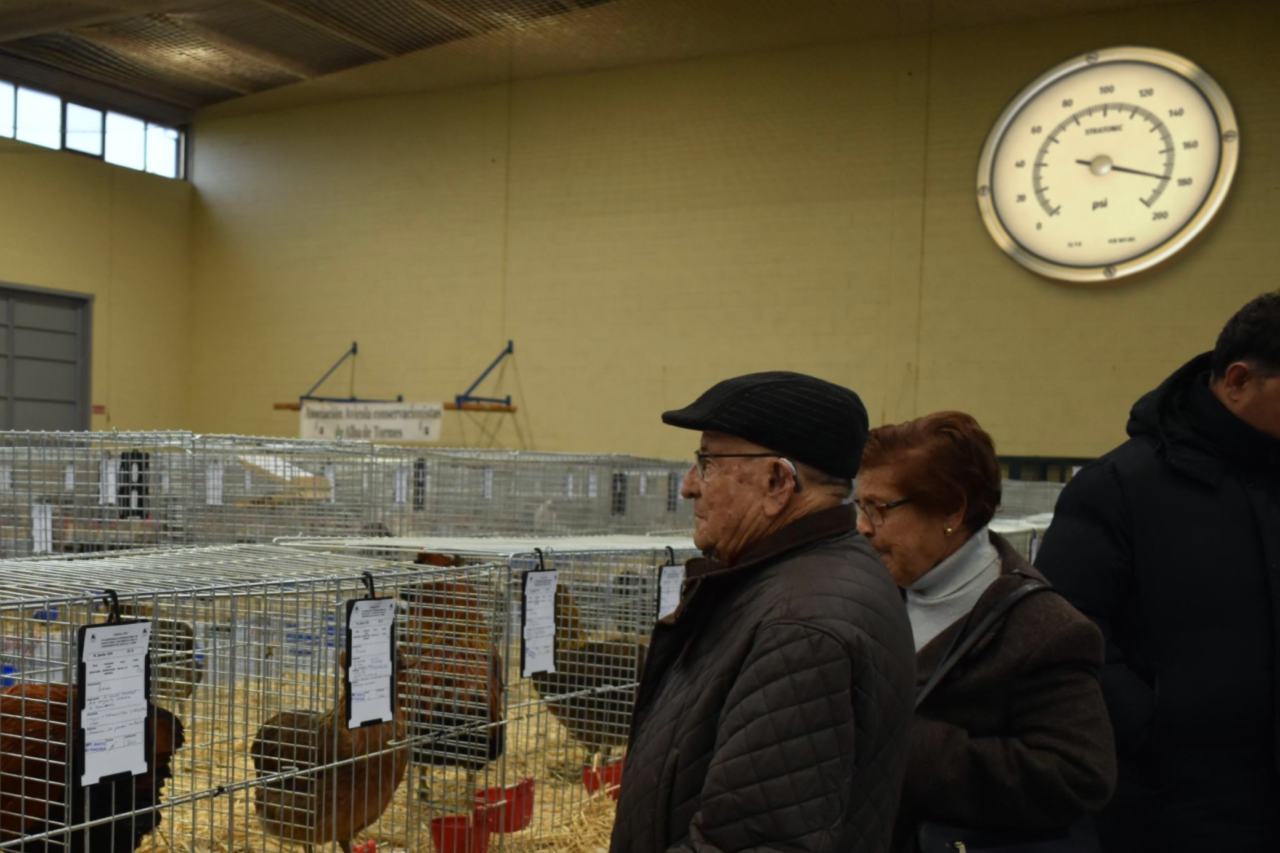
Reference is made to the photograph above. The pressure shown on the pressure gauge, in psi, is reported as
180 psi
